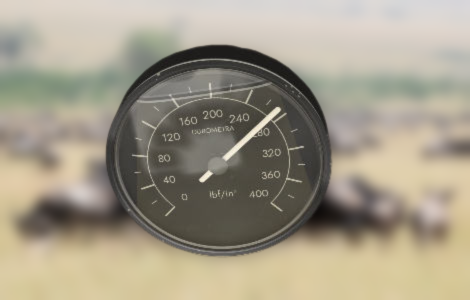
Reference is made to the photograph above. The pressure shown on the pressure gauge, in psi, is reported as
270 psi
